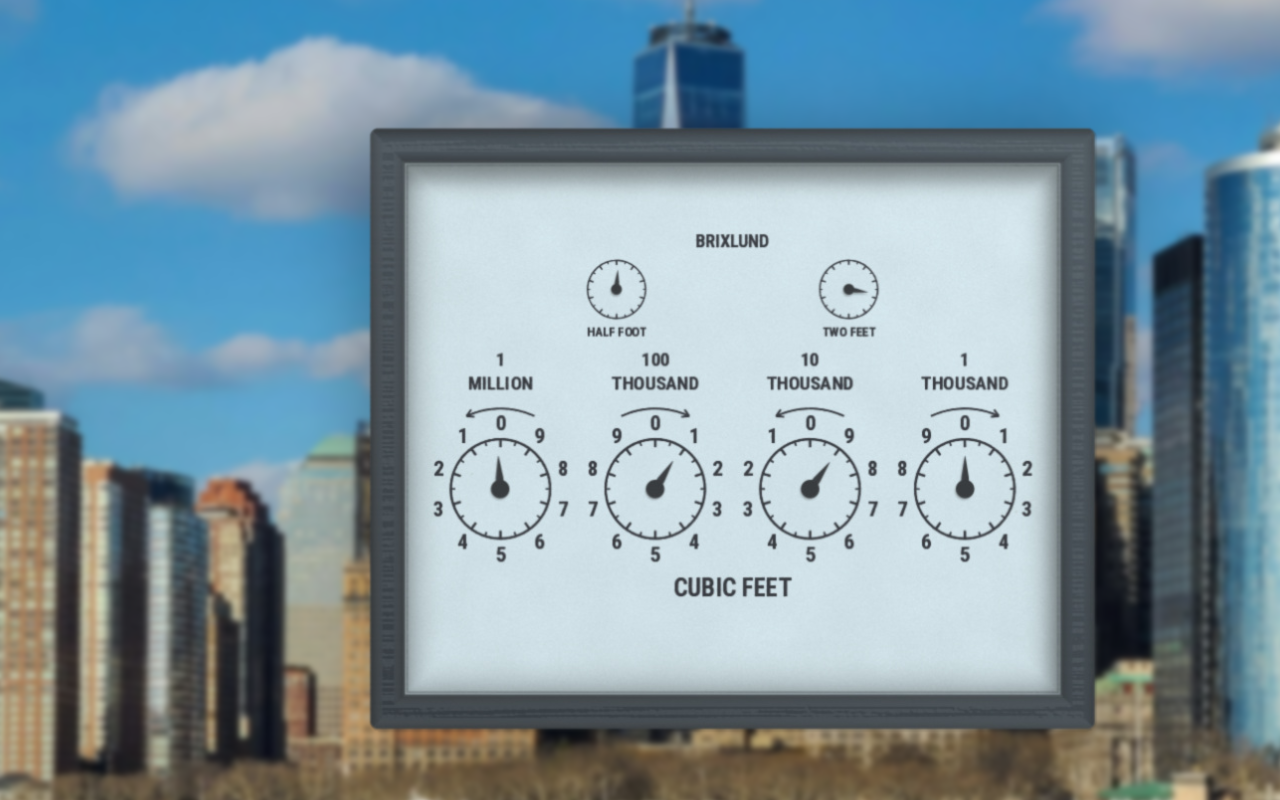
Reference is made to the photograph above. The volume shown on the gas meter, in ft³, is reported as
9000 ft³
